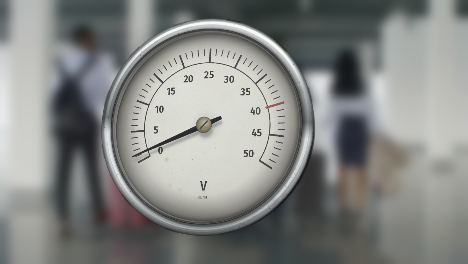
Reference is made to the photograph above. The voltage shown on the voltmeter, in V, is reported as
1 V
